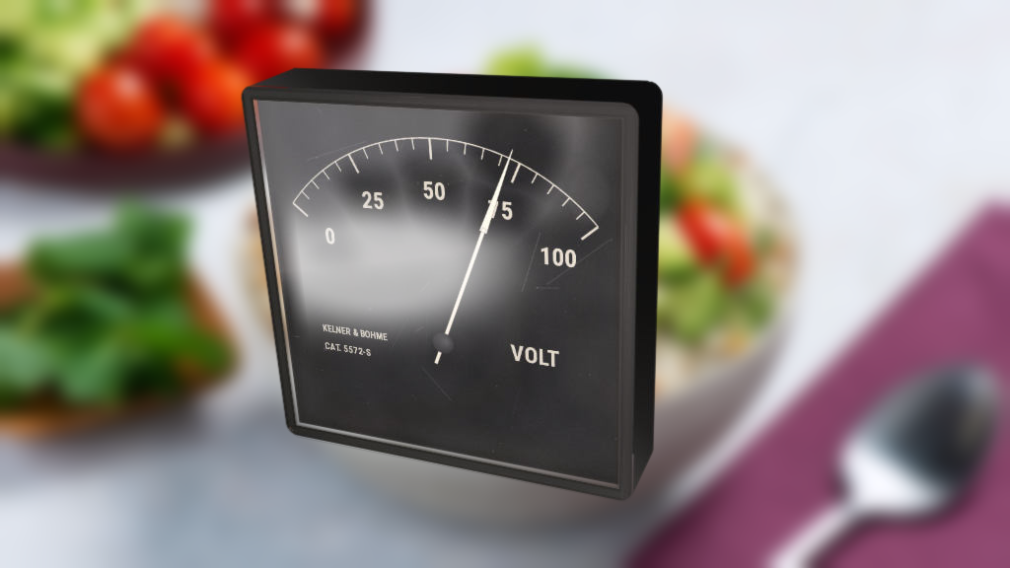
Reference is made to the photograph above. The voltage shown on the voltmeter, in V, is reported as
72.5 V
